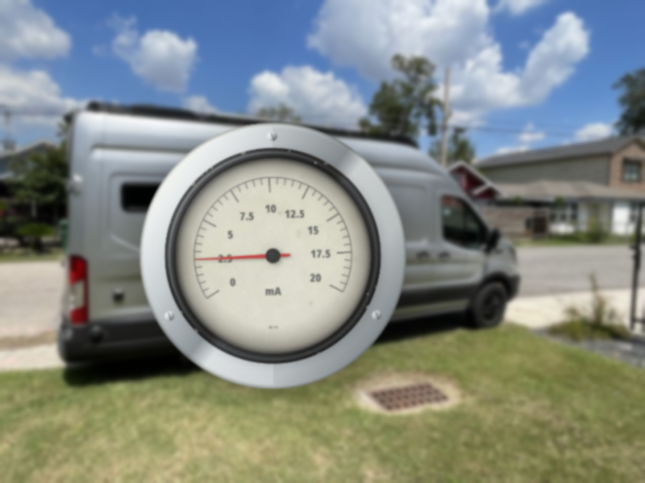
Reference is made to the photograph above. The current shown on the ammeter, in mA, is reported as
2.5 mA
